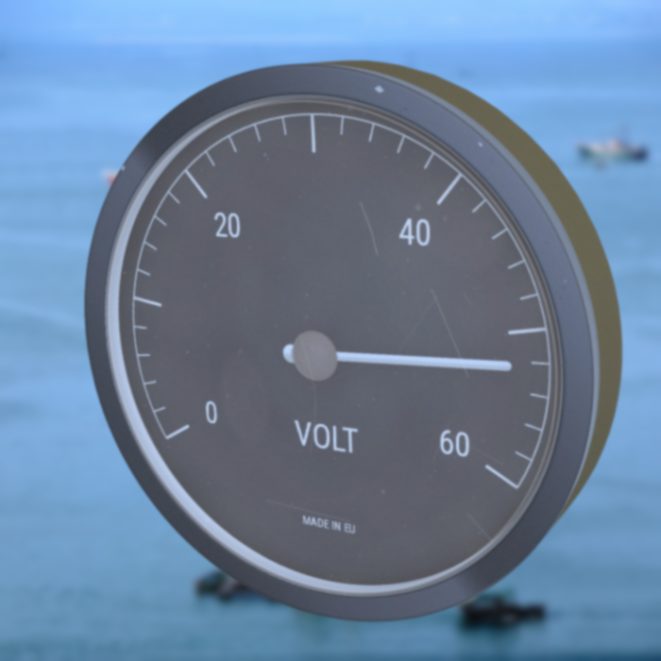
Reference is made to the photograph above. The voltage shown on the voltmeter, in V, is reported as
52 V
